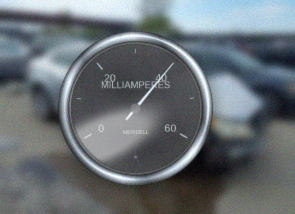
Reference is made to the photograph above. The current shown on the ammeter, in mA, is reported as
40 mA
